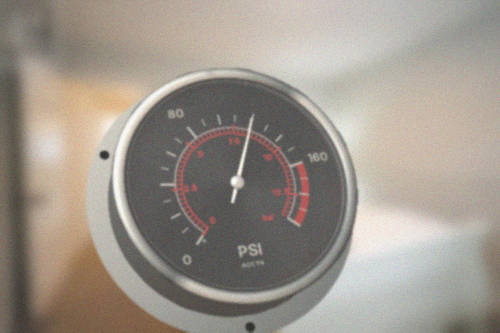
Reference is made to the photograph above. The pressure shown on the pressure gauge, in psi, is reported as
120 psi
